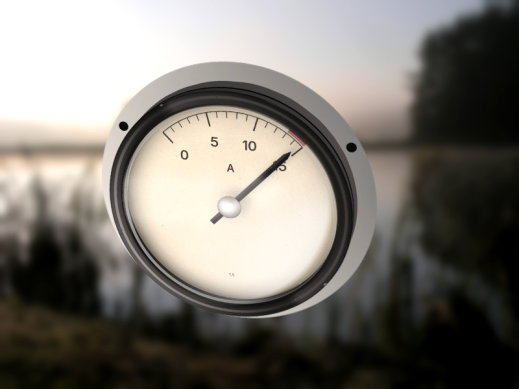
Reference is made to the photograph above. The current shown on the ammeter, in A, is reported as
14.5 A
